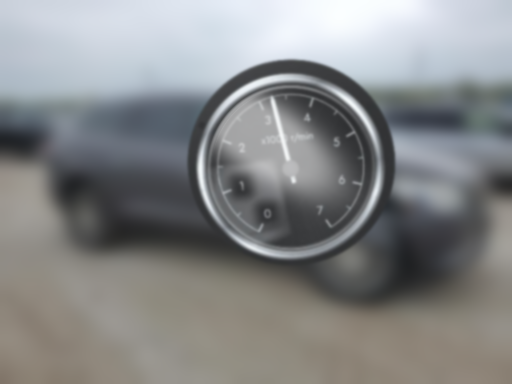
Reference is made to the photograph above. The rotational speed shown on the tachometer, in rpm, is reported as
3250 rpm
